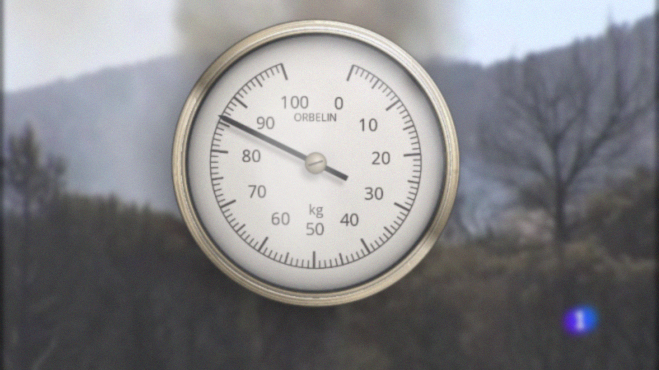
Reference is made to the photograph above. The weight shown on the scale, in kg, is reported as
86 kg
